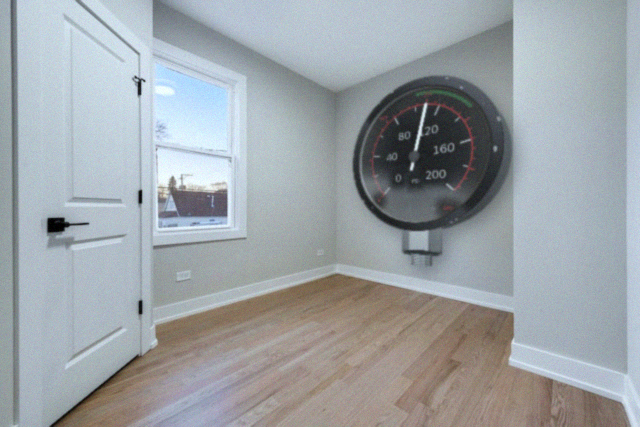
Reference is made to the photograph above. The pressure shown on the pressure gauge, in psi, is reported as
110 psi
